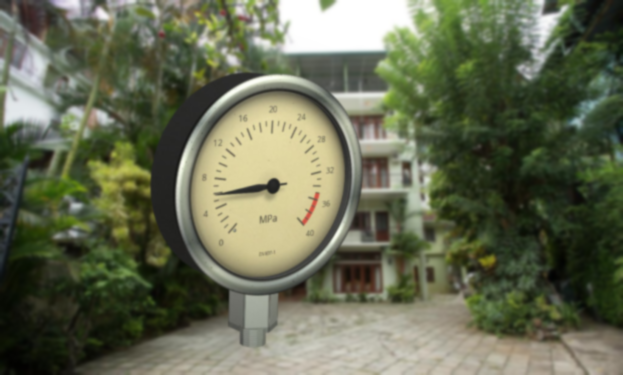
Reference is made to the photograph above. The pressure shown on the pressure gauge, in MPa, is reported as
6 MPa
